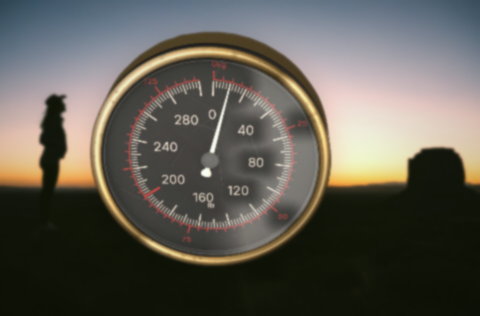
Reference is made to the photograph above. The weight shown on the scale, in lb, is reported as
10 lb
